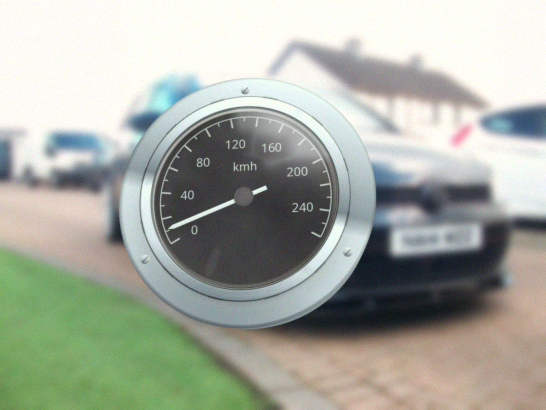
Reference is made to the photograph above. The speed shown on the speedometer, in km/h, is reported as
10 km/h
